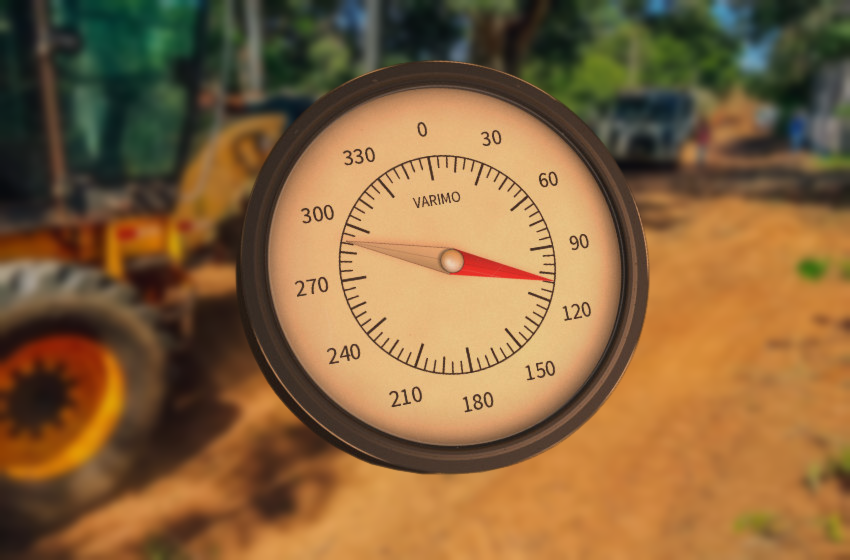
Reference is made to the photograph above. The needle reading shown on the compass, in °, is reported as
110 °
